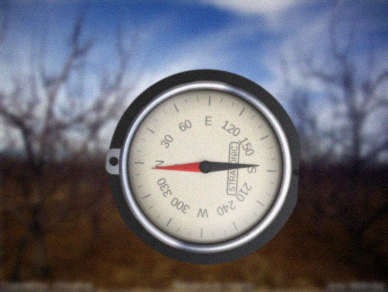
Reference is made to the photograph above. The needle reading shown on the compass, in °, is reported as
355 °
